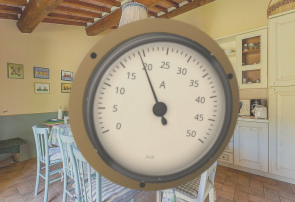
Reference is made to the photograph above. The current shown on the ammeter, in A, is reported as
19 A
